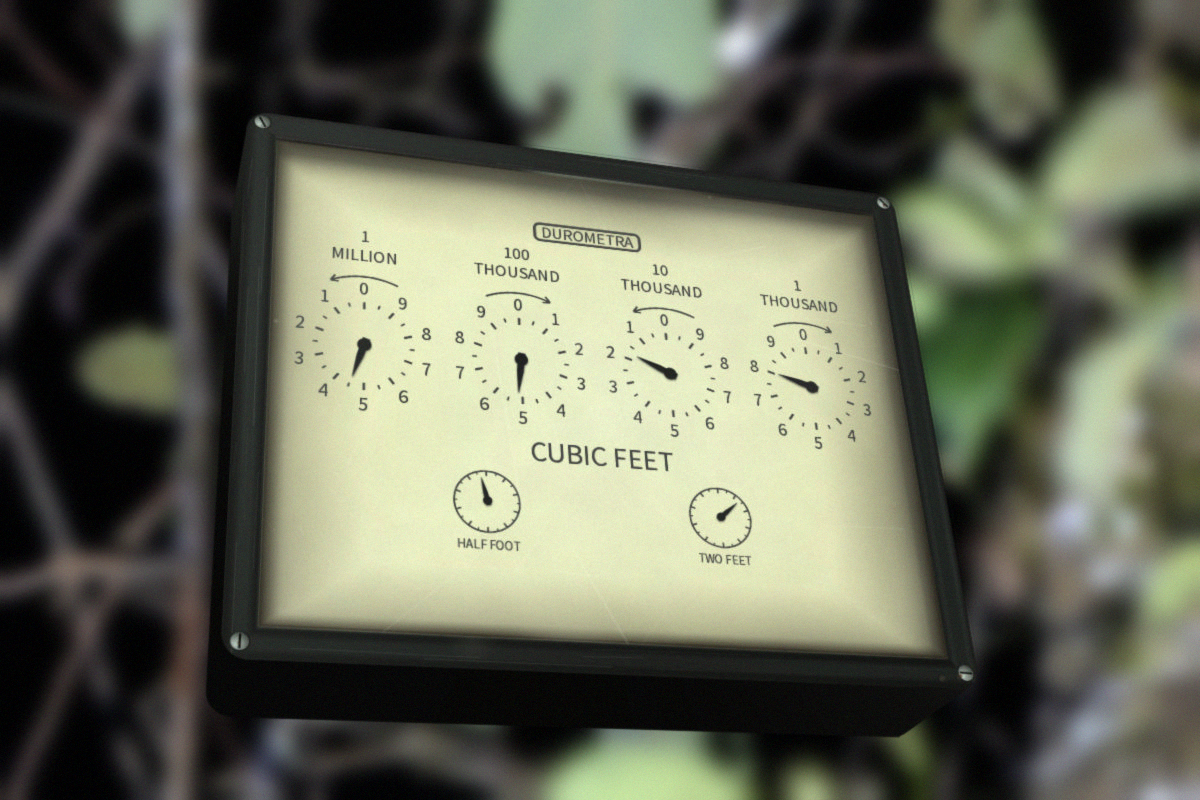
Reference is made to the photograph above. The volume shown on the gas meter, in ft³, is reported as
451800 ft³
